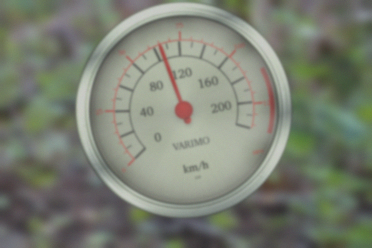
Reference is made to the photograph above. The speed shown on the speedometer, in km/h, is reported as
105 km/h
